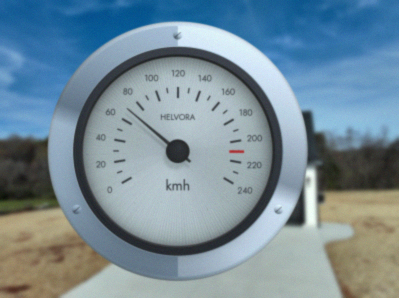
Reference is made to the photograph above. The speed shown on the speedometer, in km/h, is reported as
70 km/h
